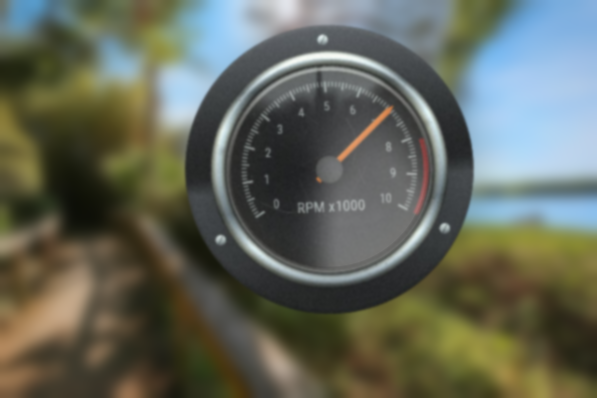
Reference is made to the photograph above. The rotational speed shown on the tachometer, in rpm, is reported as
7000 rpm
